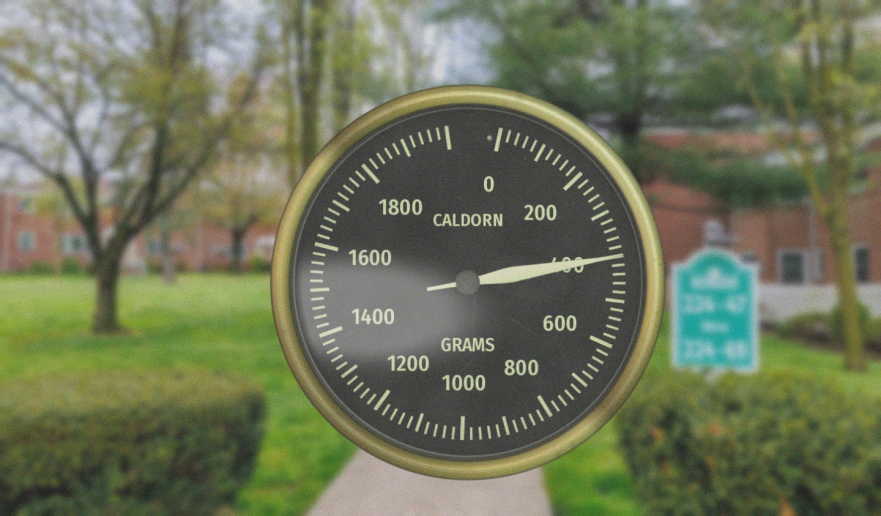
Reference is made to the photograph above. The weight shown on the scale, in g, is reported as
400 g
